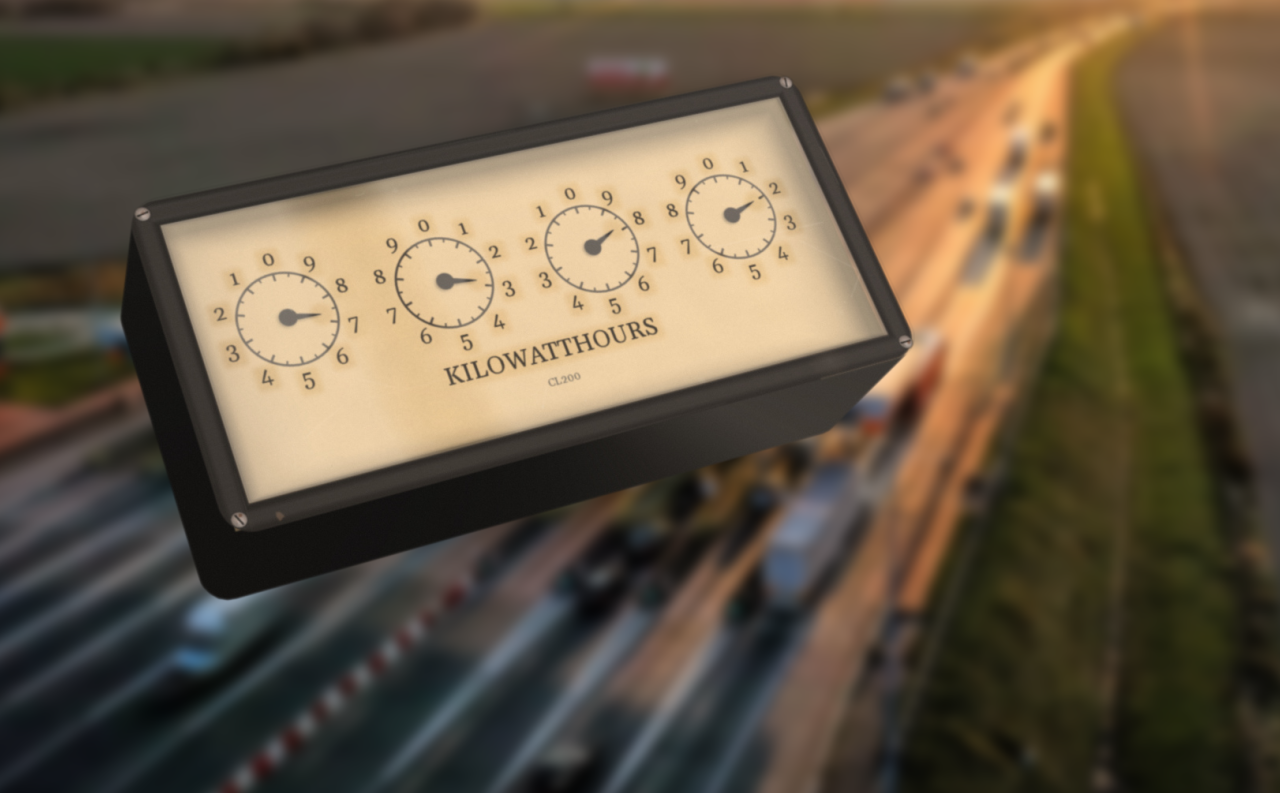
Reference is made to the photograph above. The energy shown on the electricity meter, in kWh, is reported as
7282 kWh
